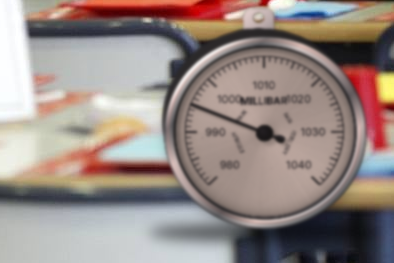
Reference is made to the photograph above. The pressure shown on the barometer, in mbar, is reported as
995 mbar
